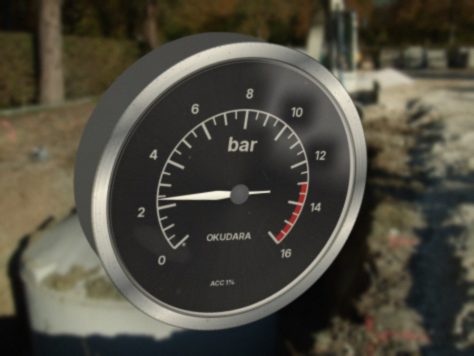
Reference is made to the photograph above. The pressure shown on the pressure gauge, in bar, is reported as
2.5 bar
